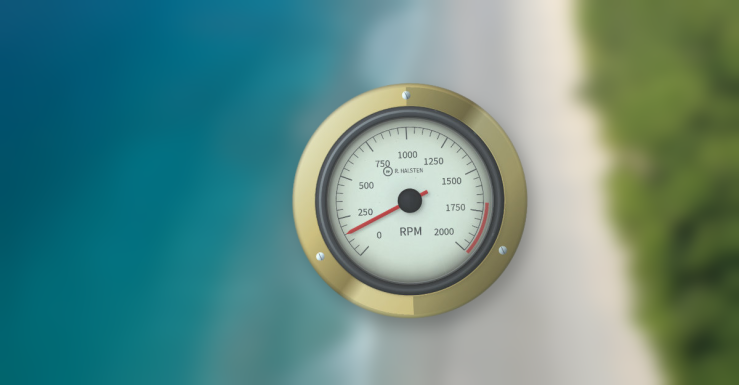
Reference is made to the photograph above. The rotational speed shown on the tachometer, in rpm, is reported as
150 rpm
